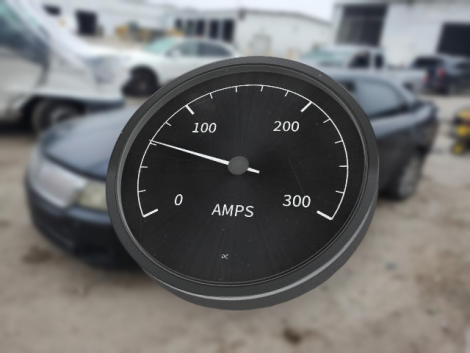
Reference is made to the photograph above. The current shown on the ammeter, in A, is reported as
60 A
